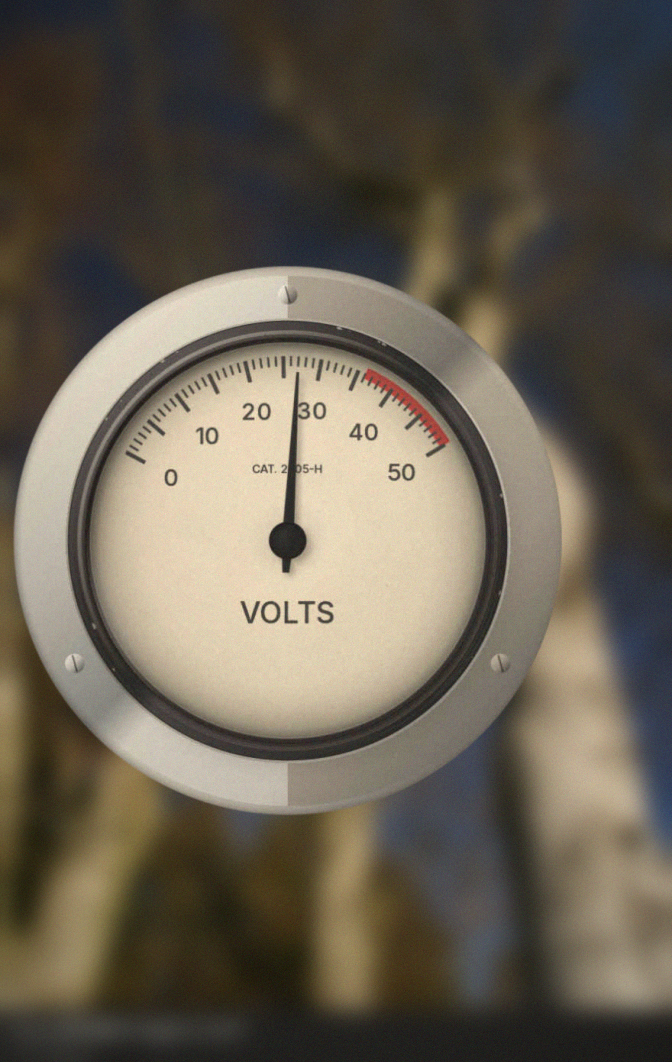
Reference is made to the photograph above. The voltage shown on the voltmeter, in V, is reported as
27 V
